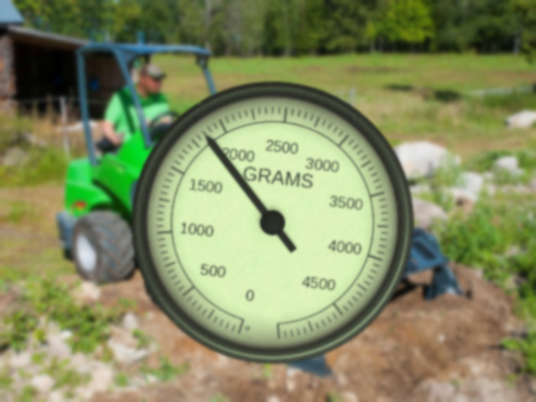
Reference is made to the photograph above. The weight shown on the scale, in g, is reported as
1850 g
